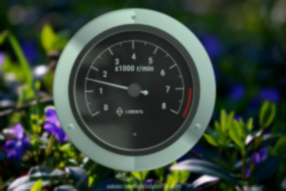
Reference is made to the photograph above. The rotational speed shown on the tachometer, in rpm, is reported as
1500 rpm
